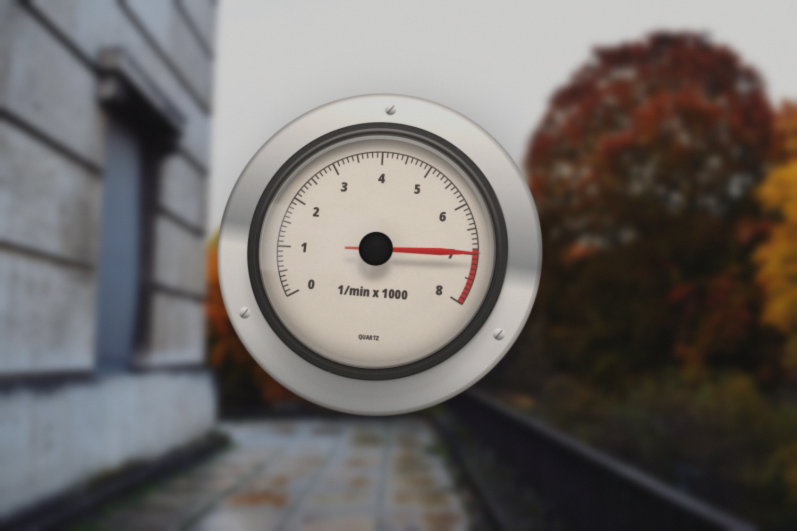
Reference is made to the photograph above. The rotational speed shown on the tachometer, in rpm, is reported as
7000 rpm
